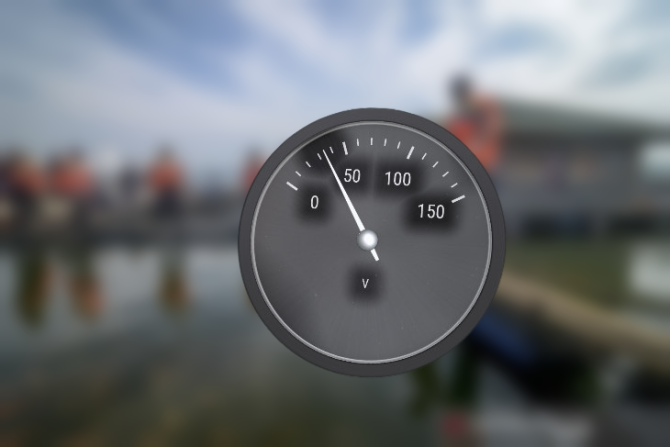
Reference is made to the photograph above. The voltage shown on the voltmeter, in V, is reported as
35 V
